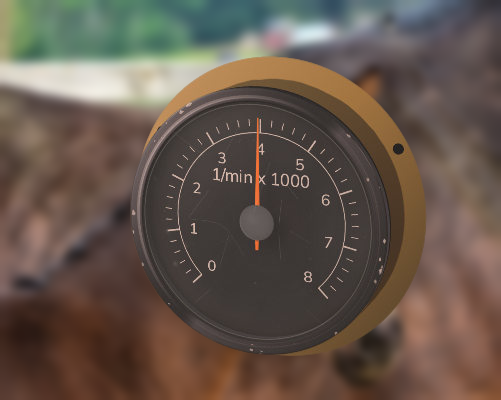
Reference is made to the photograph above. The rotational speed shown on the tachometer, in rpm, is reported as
4000 rpm
